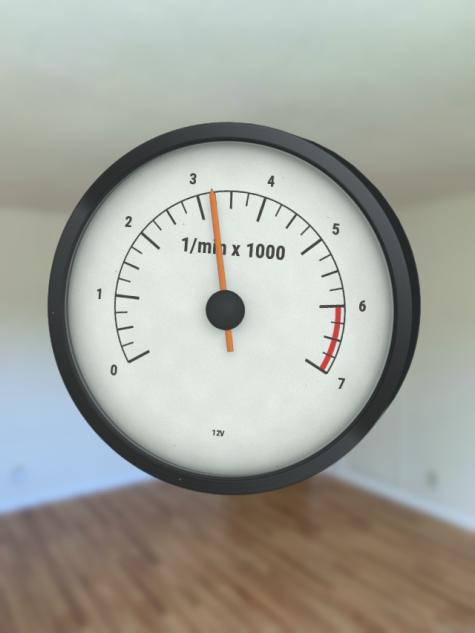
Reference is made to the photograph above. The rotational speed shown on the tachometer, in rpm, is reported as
3250 rpm
